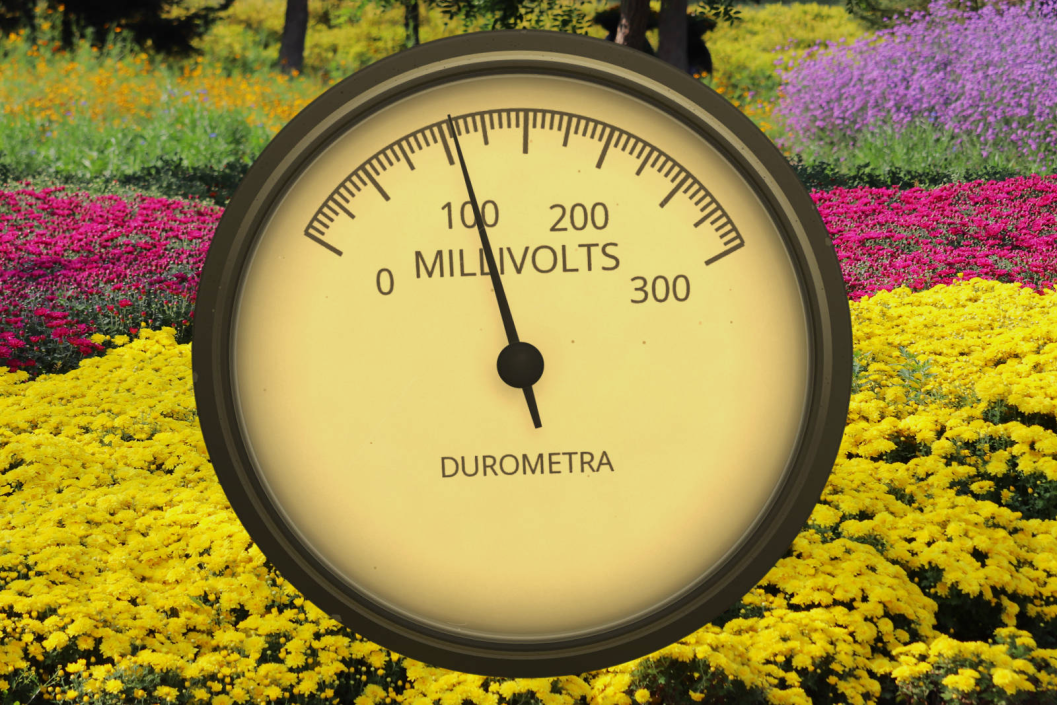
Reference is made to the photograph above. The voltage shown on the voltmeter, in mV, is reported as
107.5 mV
